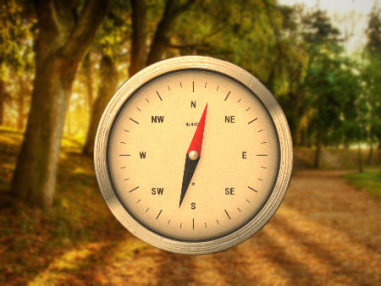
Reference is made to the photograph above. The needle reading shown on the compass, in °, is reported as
15 °
